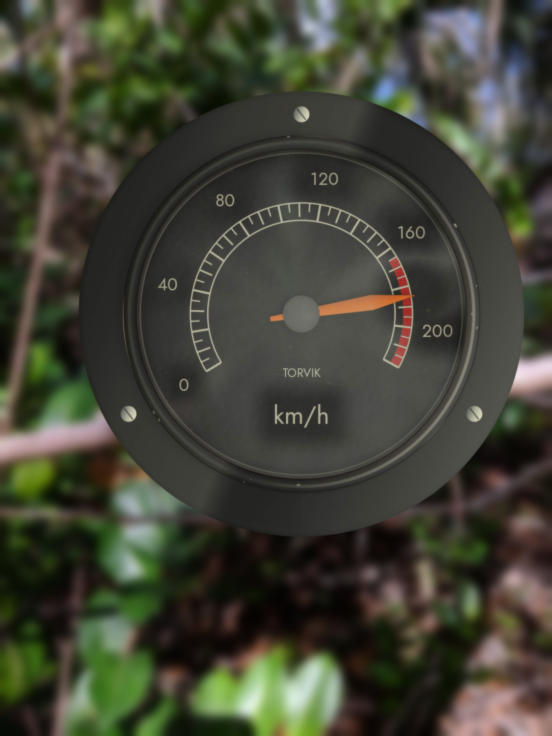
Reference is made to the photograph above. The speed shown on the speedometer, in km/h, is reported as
185 km/h
